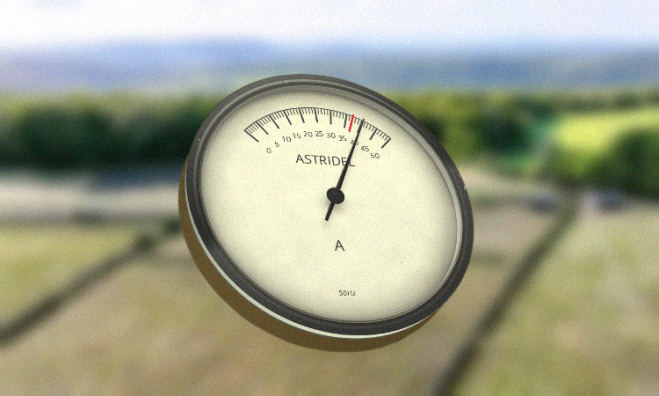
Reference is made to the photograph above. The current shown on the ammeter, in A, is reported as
40 A
